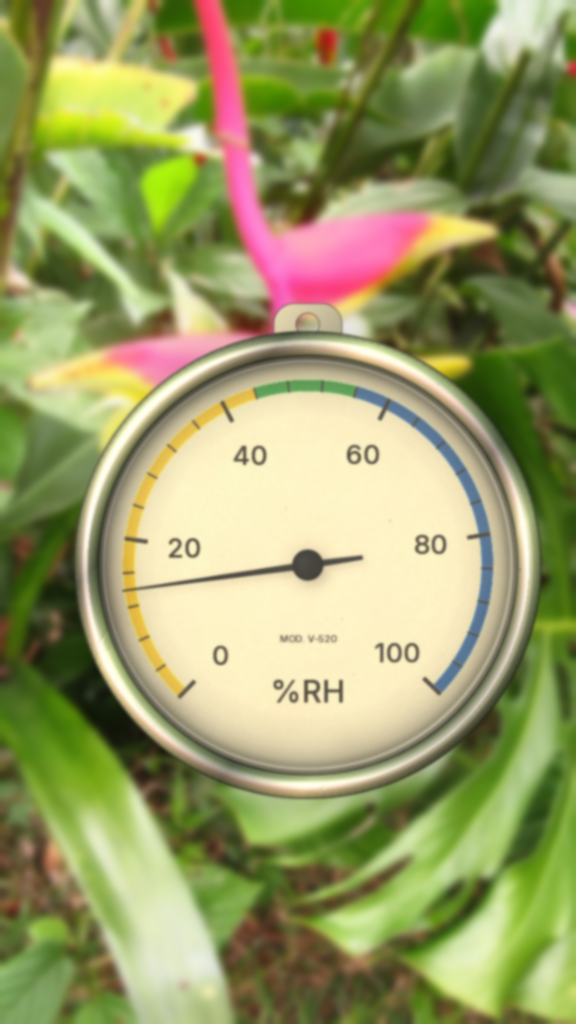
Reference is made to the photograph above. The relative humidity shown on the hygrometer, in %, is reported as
14 %
